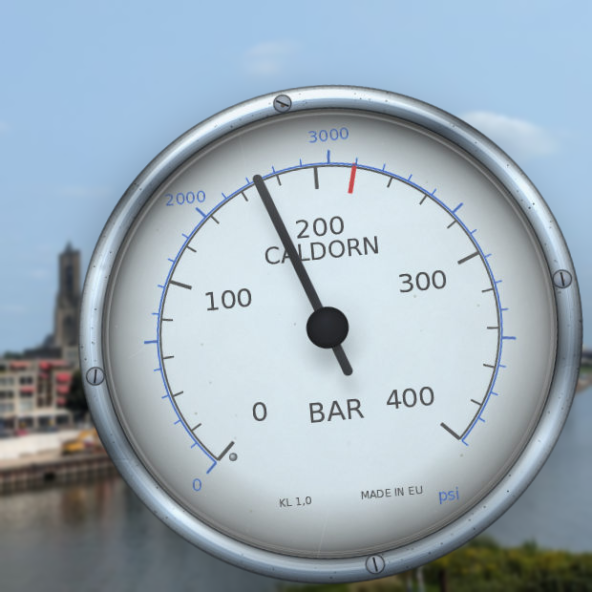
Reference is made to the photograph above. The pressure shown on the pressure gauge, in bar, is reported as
170 bar
